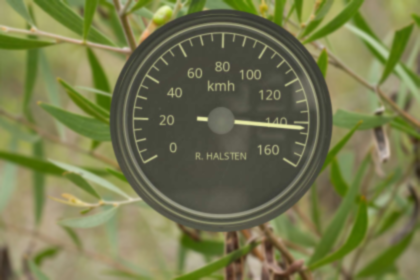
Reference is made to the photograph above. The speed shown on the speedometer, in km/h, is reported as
142.5 km/h
